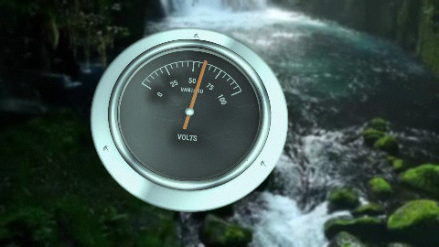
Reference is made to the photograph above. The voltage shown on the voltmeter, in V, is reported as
60 V
